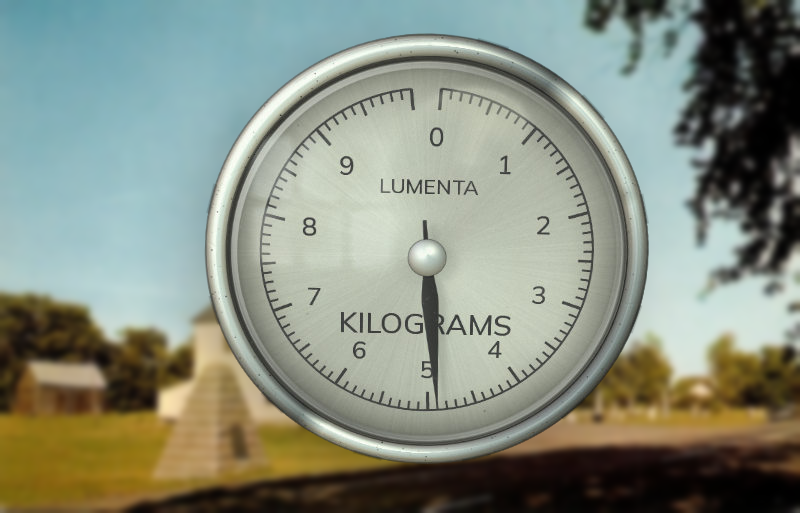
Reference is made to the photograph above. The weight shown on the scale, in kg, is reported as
4.9 kg
